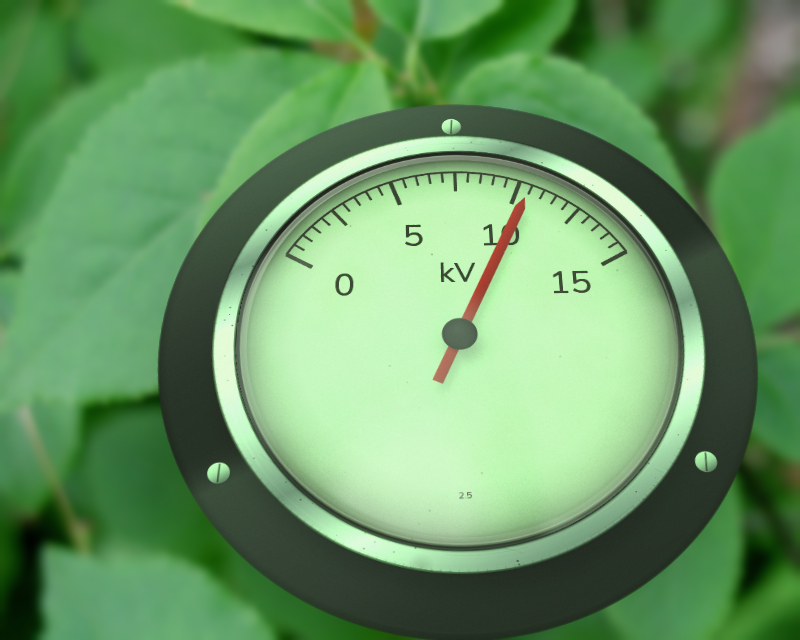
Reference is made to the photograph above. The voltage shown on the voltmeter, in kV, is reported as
10.5 kV
